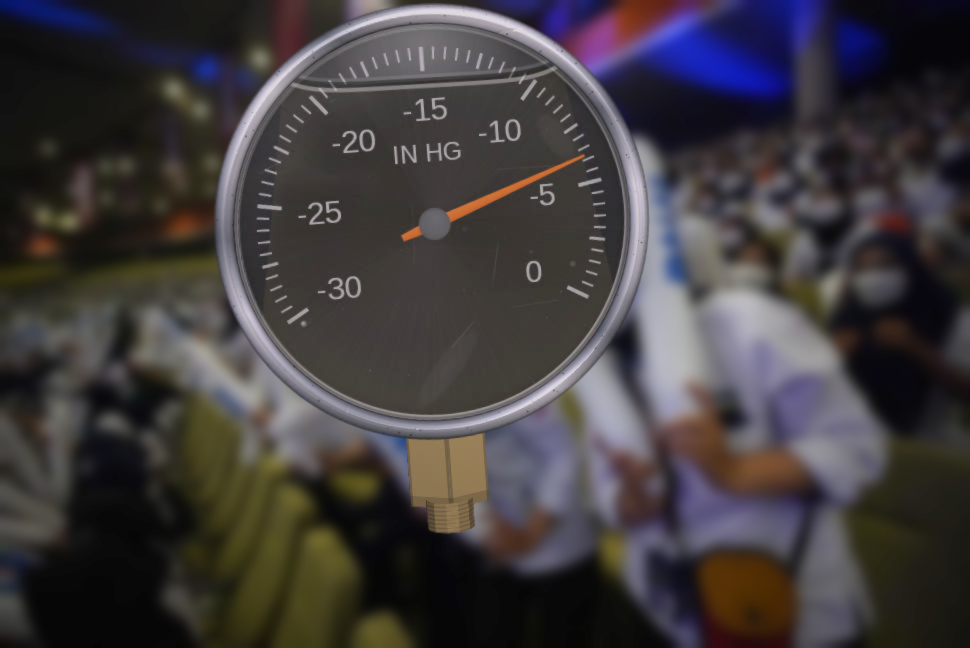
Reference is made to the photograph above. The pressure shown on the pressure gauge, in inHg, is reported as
-6.25 inHg
